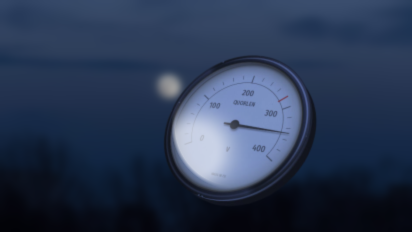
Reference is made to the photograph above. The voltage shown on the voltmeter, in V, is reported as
350 V
